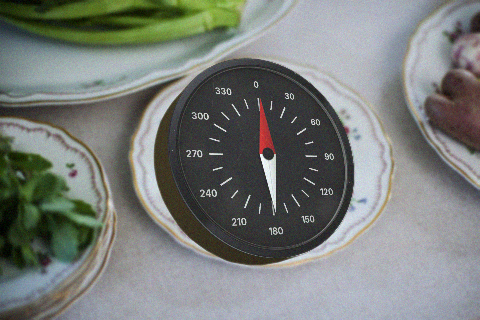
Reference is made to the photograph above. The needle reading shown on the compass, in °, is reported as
0 °
